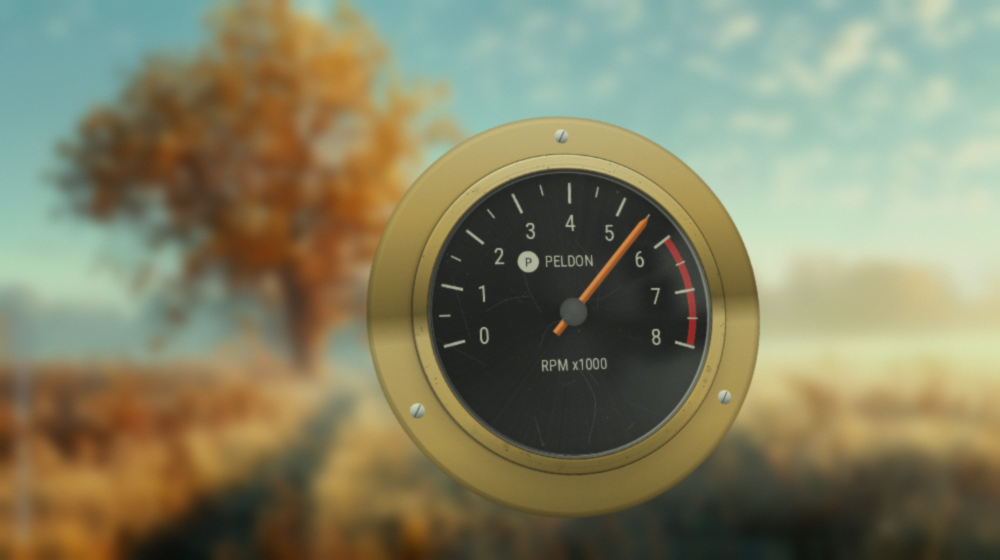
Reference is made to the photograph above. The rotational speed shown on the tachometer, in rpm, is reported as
5500 rpm
